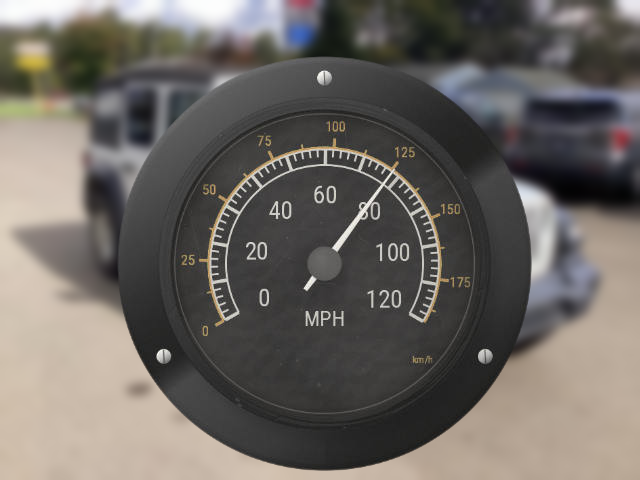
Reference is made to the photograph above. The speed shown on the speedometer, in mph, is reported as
78 mph
